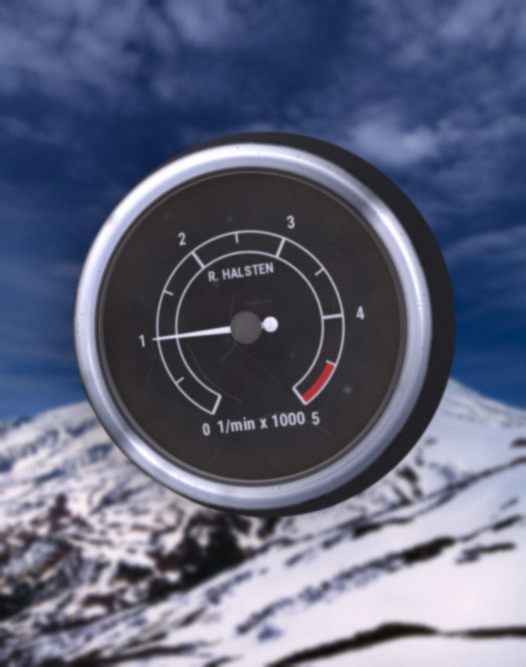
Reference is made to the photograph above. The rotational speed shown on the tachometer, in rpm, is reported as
1000 rpm
